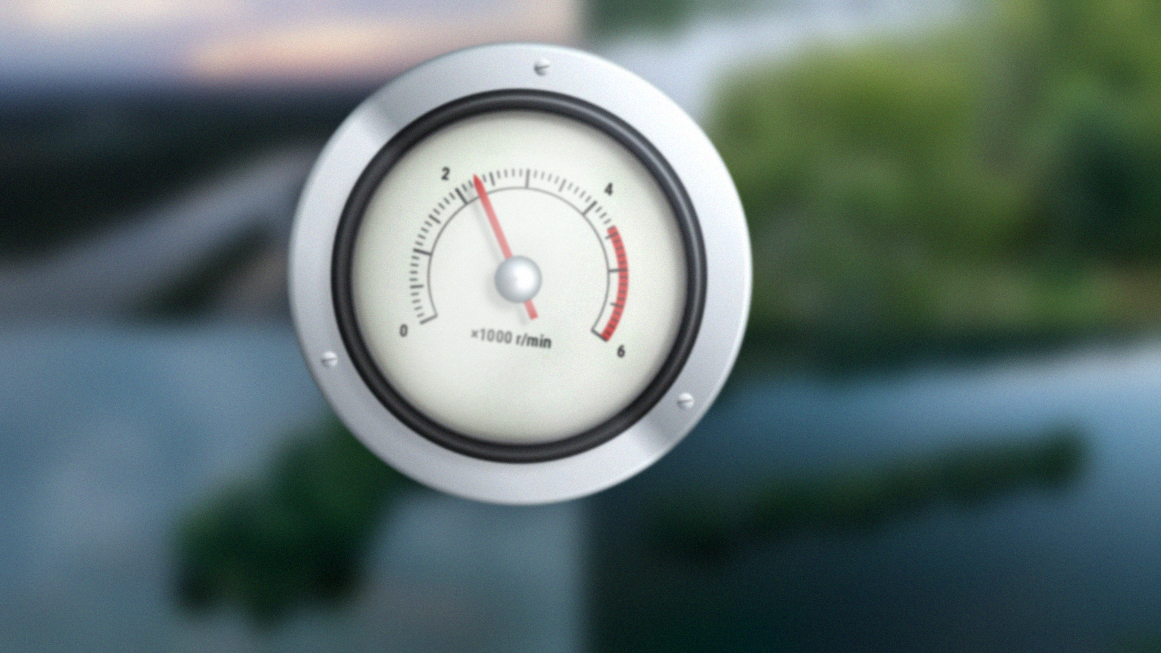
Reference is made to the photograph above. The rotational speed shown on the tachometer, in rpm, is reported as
2300 rpm
